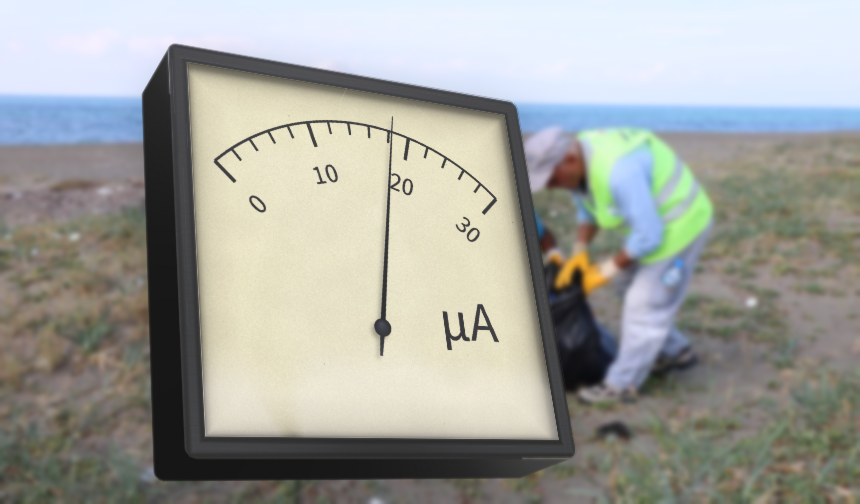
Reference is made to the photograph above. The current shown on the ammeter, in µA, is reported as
18 µA
